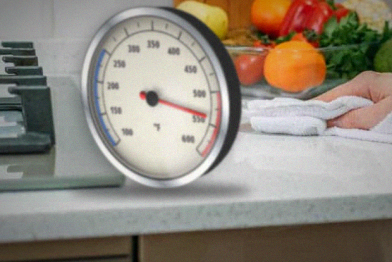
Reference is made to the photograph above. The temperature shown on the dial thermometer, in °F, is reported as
537.5 °F
